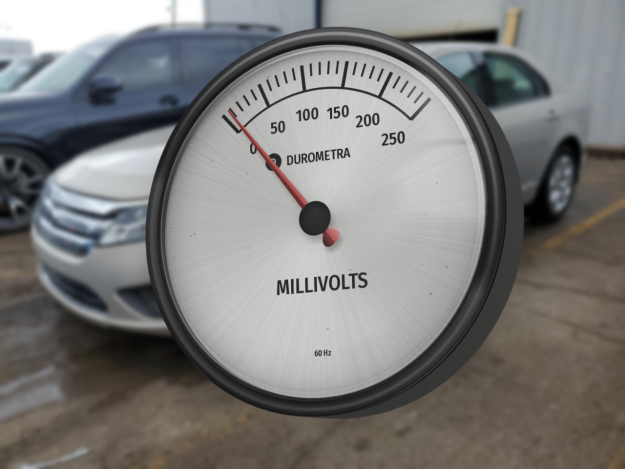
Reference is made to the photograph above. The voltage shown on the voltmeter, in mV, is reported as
10 mV
